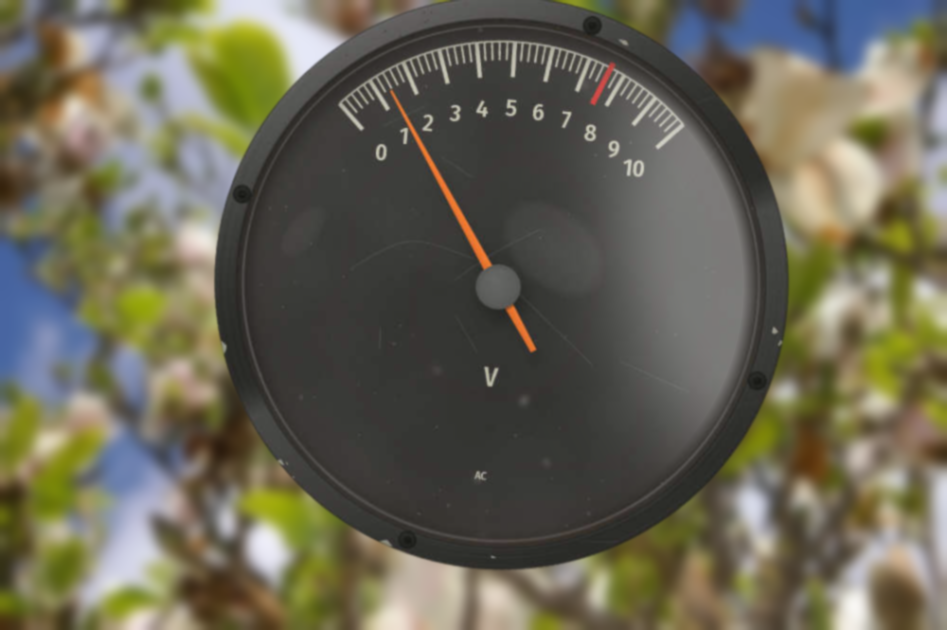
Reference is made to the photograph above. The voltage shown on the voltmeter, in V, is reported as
1.4 V
